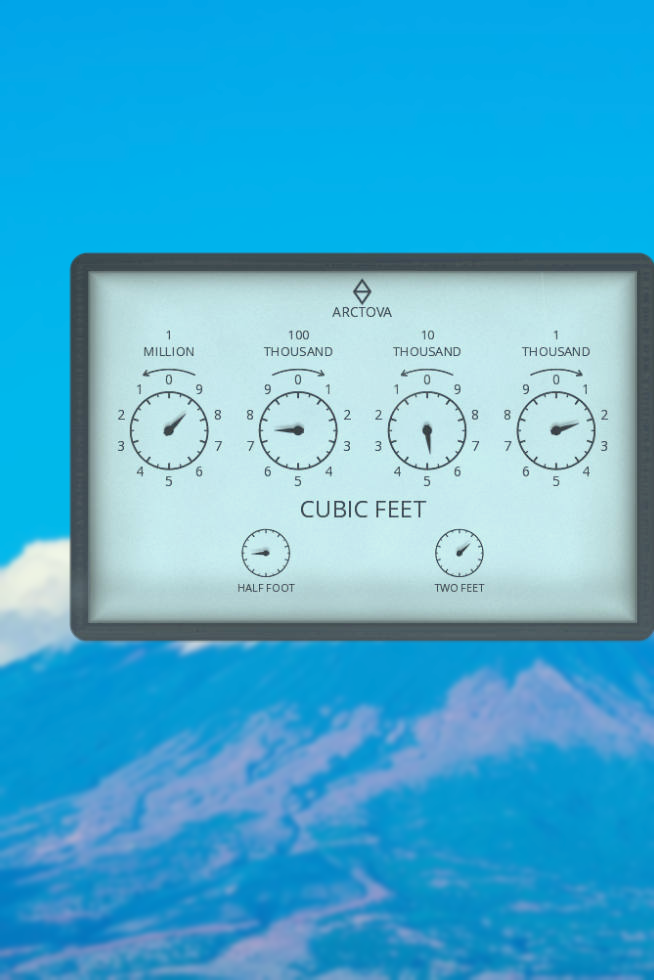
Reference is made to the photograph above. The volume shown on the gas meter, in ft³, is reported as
875200 ft³
